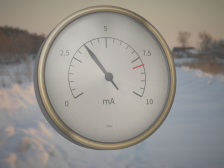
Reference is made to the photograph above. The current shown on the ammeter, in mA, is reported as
3.5 mA
